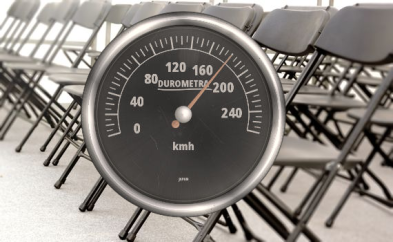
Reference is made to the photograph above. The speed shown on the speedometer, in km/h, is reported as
180 km/h
